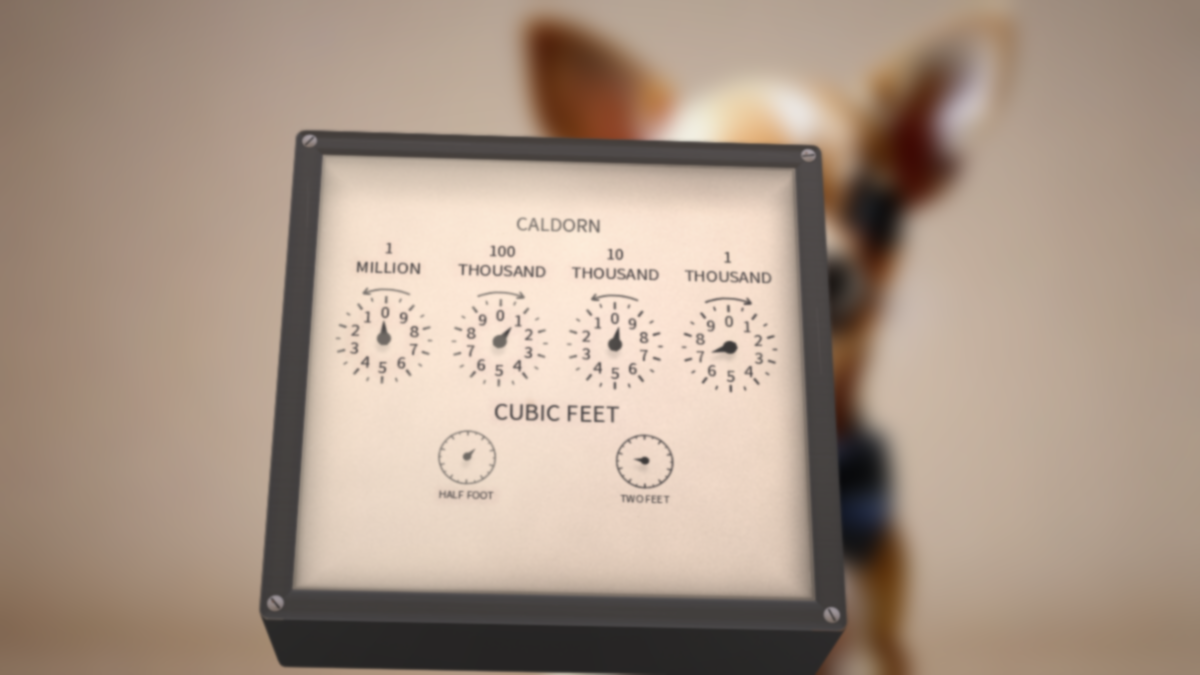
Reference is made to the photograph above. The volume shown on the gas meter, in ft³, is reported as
9700 ft³
